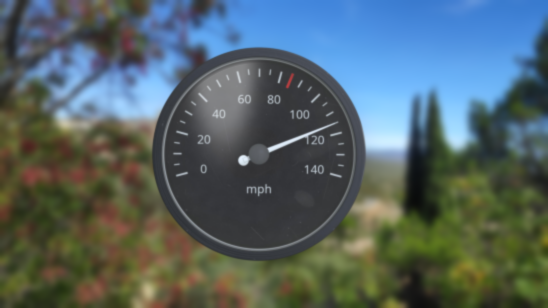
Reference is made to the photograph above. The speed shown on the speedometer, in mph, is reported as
115 mph
